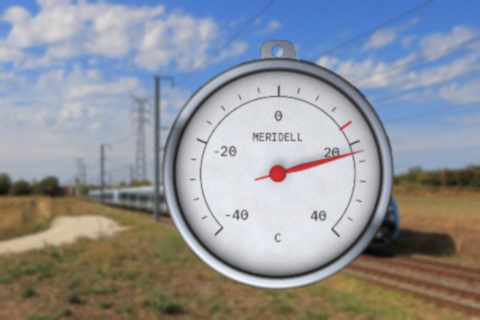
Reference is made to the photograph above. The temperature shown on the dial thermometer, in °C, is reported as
22 °C
